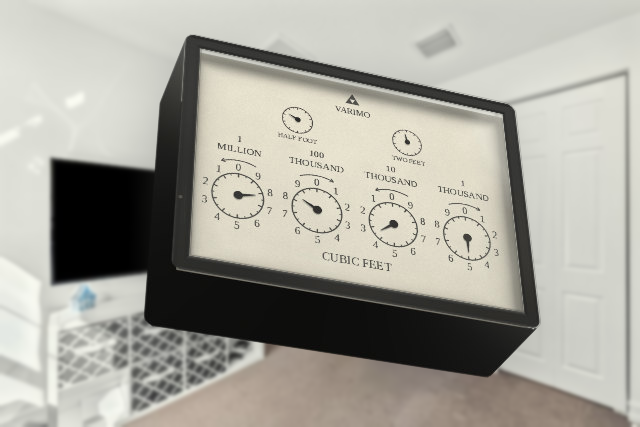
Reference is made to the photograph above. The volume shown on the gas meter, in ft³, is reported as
783500 ft³
